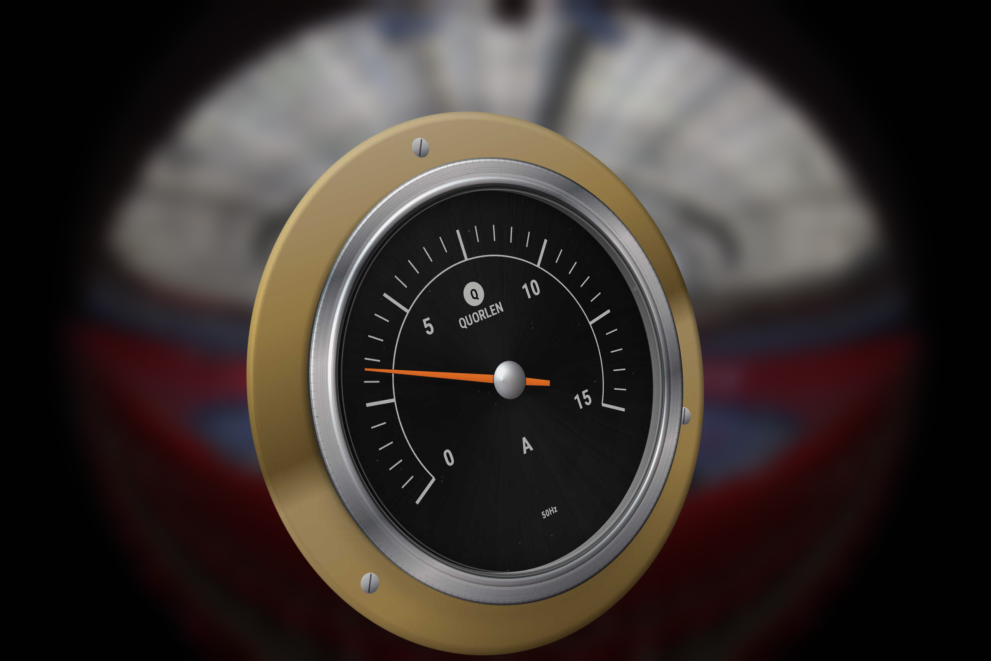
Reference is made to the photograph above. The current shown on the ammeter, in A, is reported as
3.25 A
